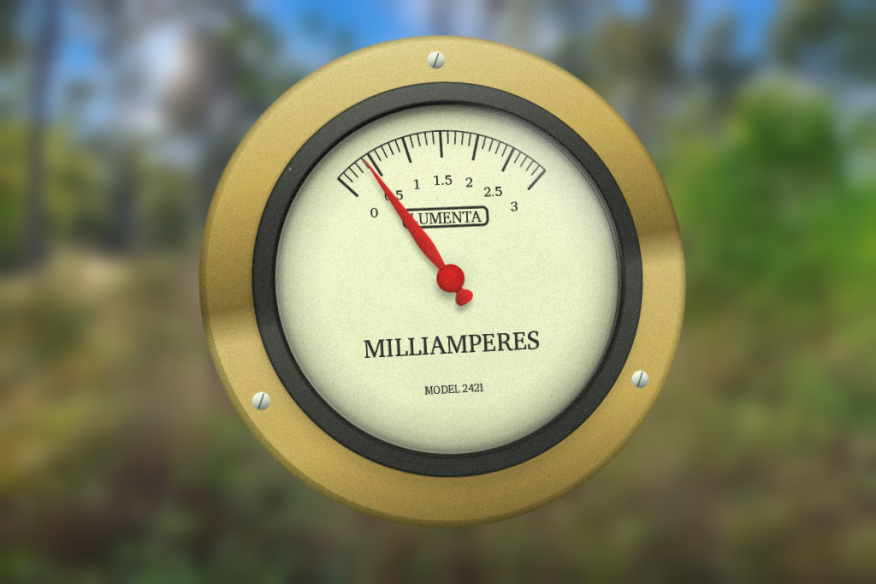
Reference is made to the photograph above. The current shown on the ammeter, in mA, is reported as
0.4 mA
